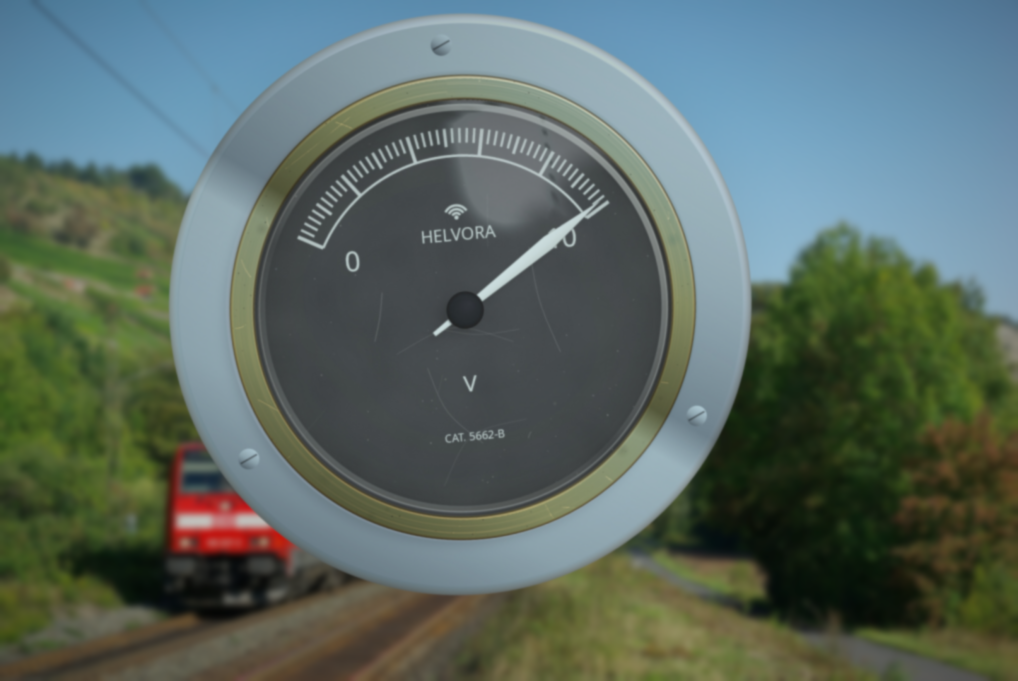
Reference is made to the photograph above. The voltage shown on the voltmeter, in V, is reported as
9.8 V
